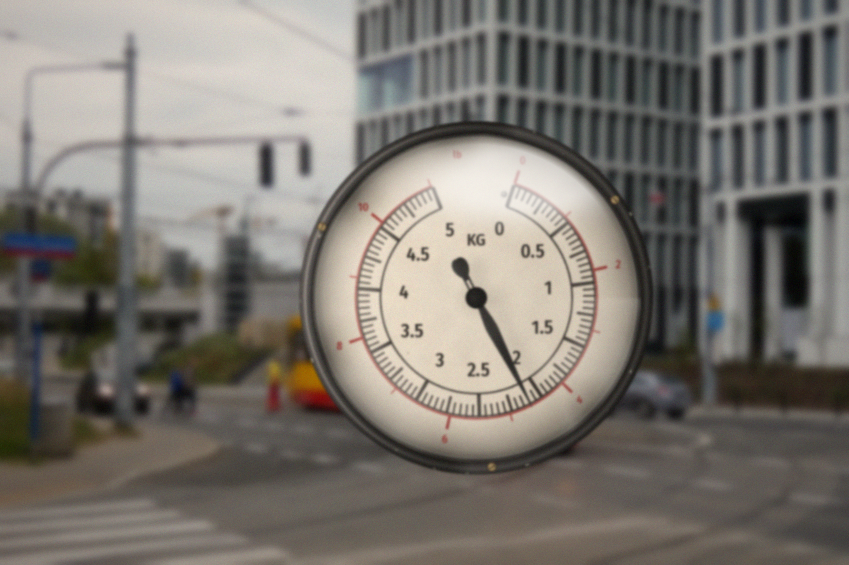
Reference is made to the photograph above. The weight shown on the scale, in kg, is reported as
2.1 kg
